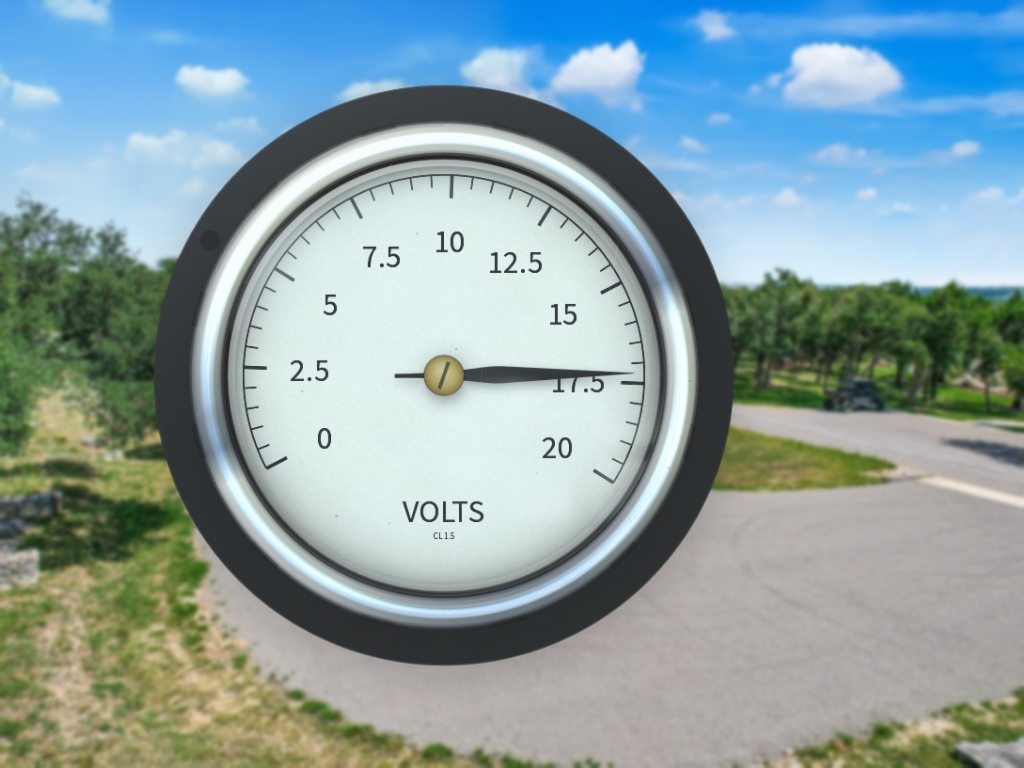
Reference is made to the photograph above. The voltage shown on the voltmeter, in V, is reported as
17.25 V
